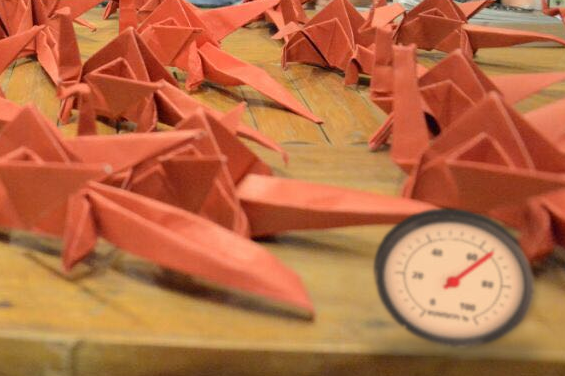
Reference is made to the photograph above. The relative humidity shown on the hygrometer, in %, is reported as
64 %
